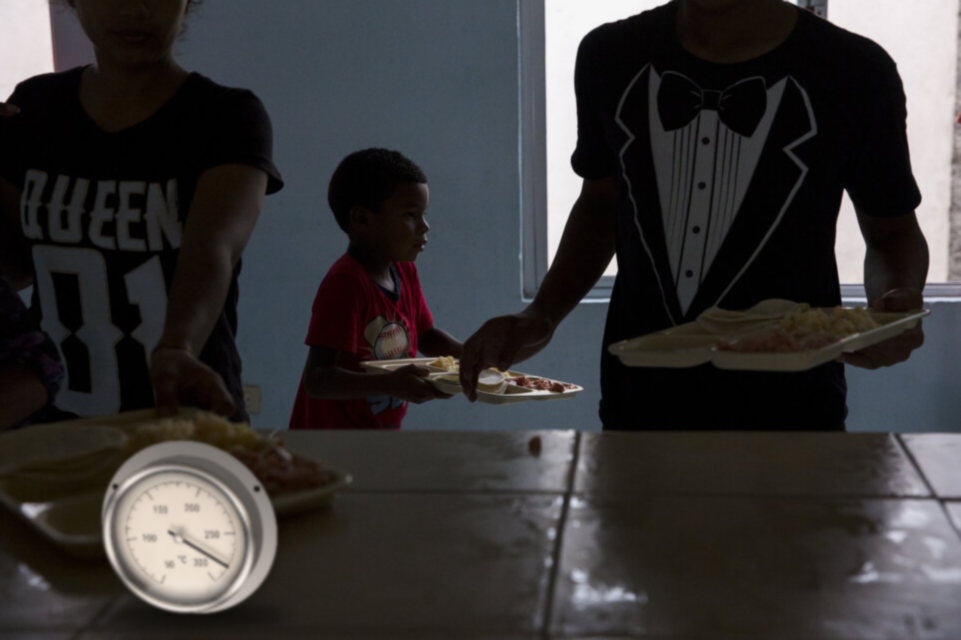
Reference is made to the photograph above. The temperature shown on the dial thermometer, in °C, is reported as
280 °C
